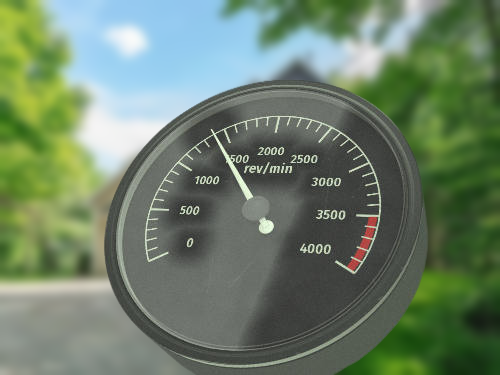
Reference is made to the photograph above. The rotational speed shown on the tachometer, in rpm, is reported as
1400 rpm
